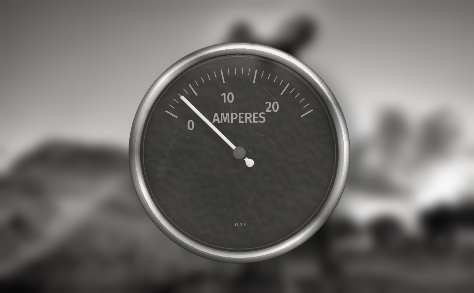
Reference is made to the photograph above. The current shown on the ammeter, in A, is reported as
3 A
